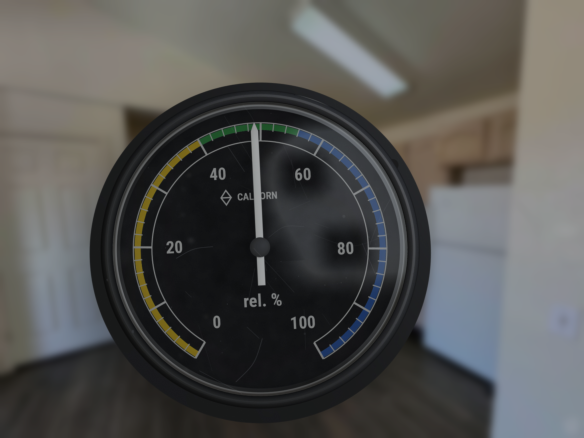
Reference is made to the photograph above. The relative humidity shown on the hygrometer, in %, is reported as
49 %
